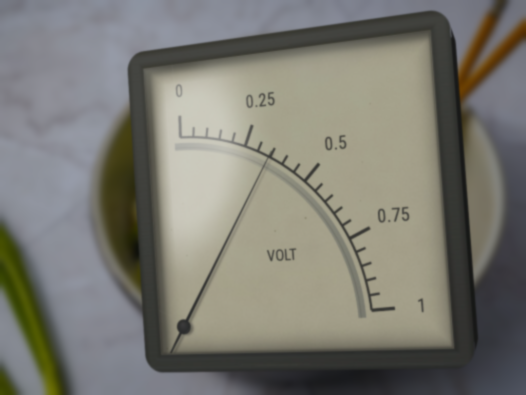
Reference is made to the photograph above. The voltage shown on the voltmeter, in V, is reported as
0.35 V
